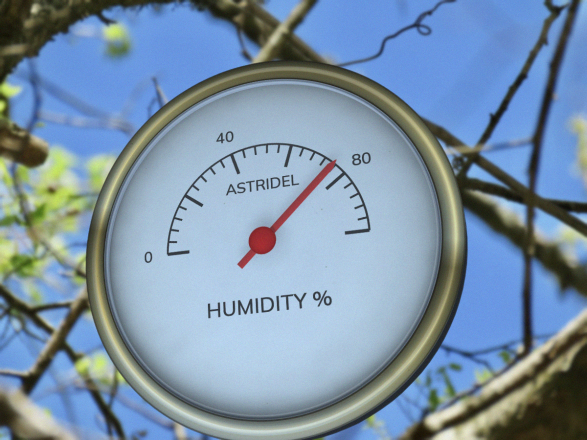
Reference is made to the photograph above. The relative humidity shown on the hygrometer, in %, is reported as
76 %
